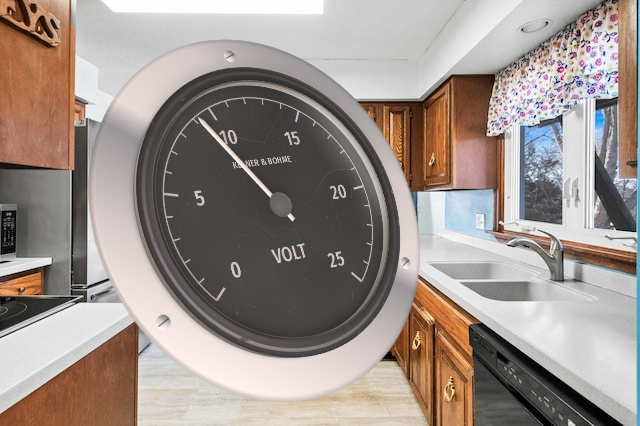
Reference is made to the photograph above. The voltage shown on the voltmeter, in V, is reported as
9 V
